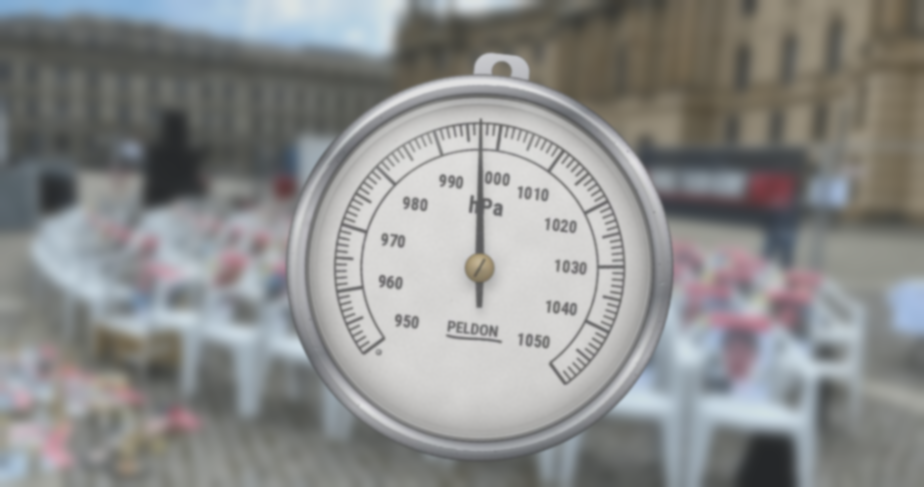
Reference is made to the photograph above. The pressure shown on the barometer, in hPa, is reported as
997 hPa
